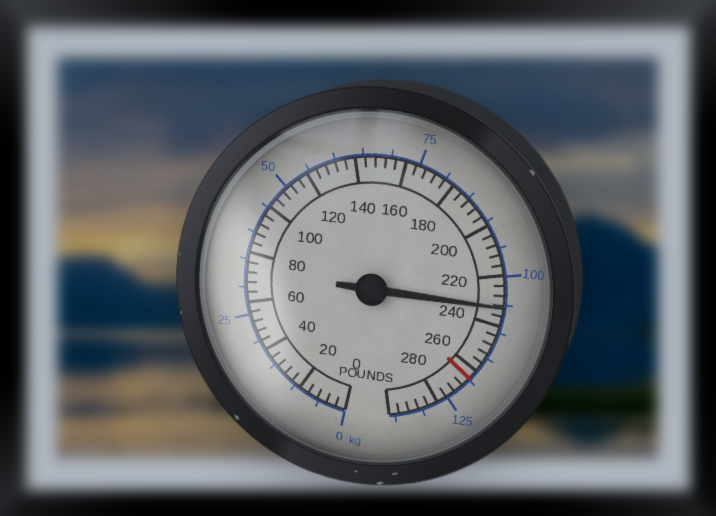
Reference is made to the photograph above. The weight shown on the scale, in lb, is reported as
232 lb
